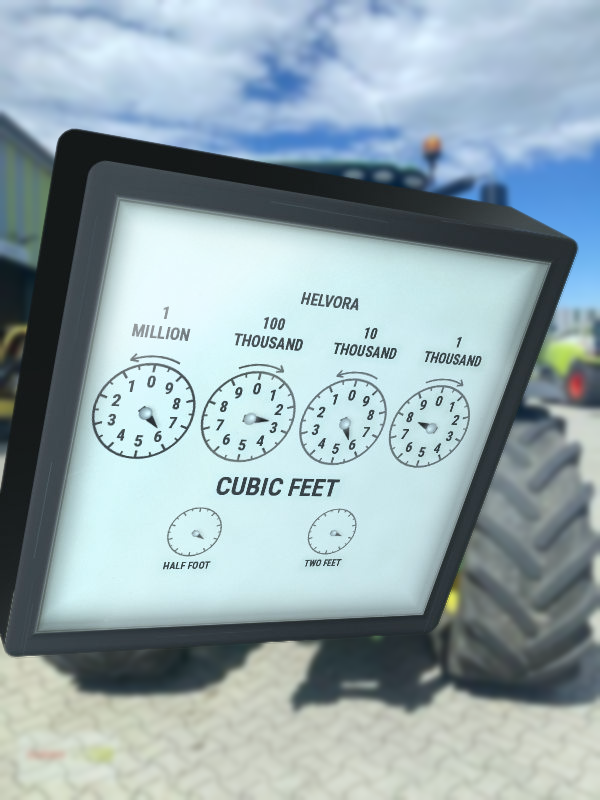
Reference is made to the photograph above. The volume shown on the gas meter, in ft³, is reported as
625800 ft³
